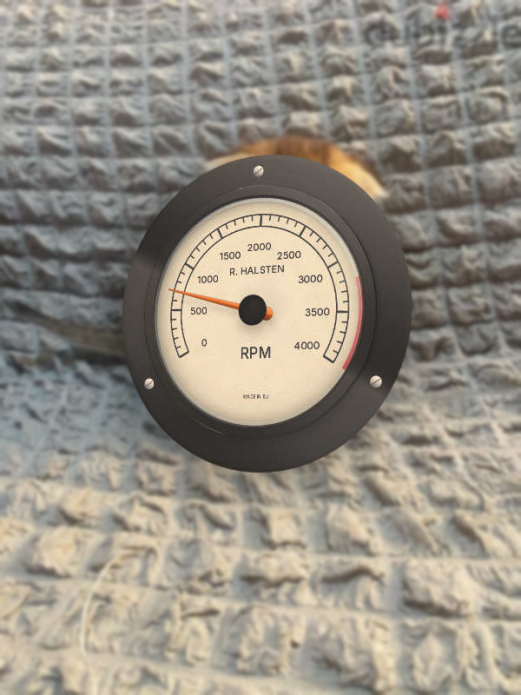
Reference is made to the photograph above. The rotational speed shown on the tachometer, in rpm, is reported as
700 rpm
